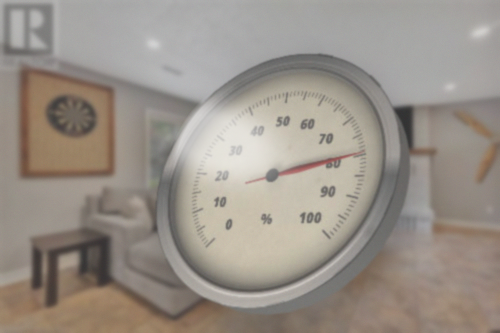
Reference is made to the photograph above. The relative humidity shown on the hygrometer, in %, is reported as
80 %
